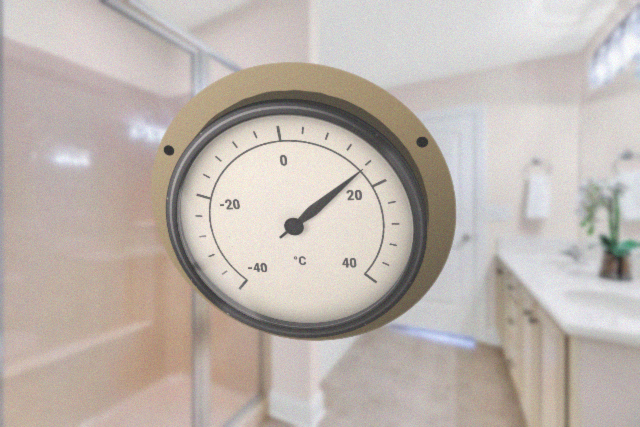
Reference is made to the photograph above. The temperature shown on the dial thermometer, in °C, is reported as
16 °C
